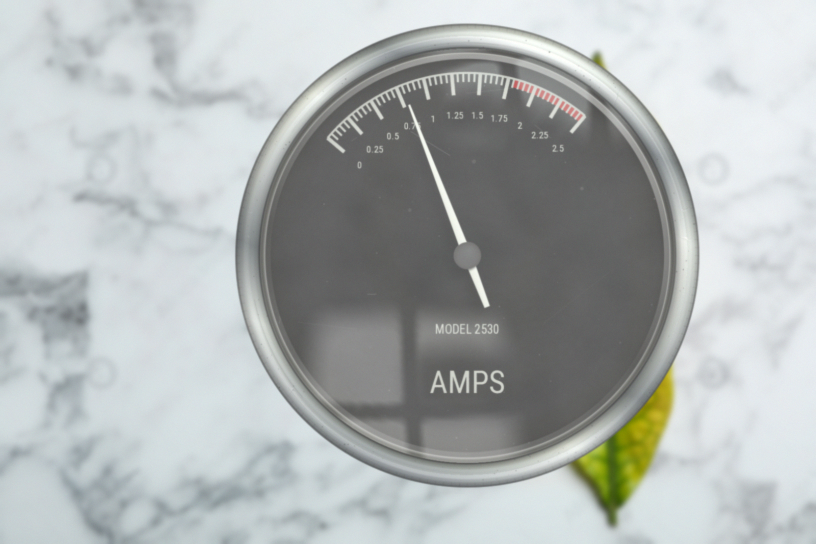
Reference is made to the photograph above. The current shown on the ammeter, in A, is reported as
0.8 A
